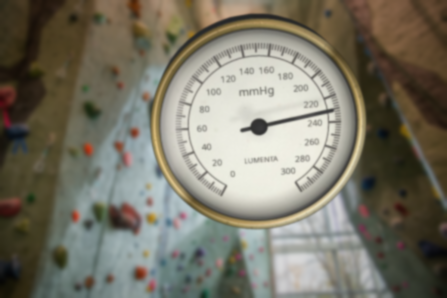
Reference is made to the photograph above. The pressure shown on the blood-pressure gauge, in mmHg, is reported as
230 mmHg
